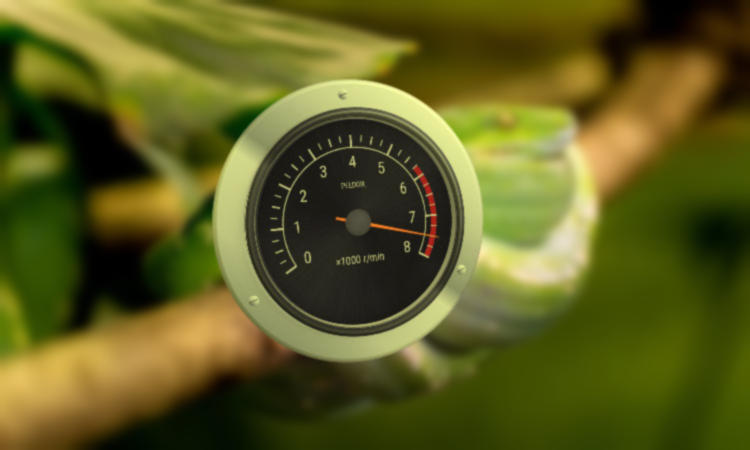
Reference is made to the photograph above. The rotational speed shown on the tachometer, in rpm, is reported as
7500 rpm
